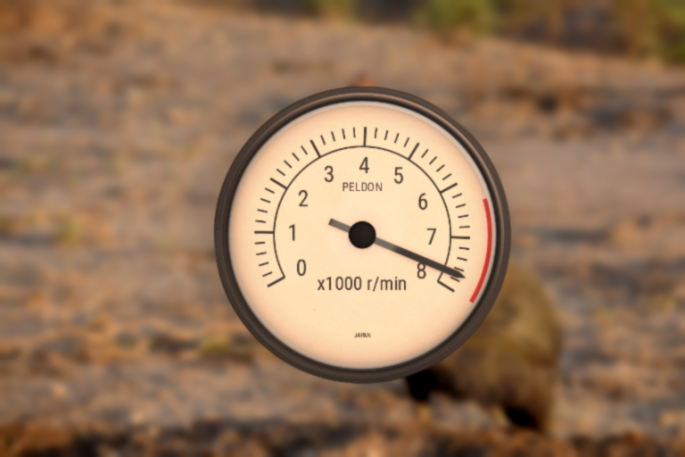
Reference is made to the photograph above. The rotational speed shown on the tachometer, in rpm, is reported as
7700 rpm
